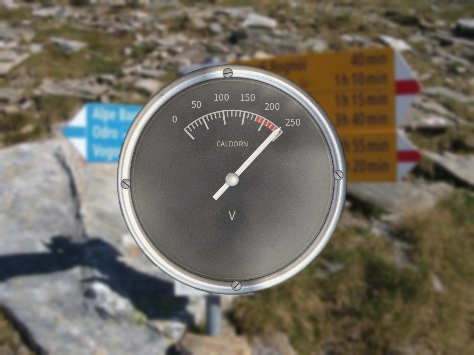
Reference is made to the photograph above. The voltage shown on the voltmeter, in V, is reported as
240 V
